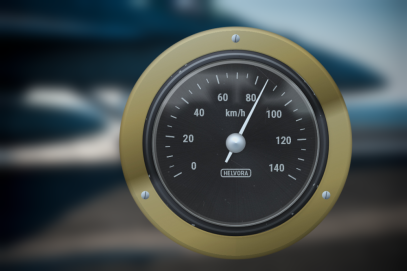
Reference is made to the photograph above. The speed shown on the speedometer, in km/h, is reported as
85 km/h
